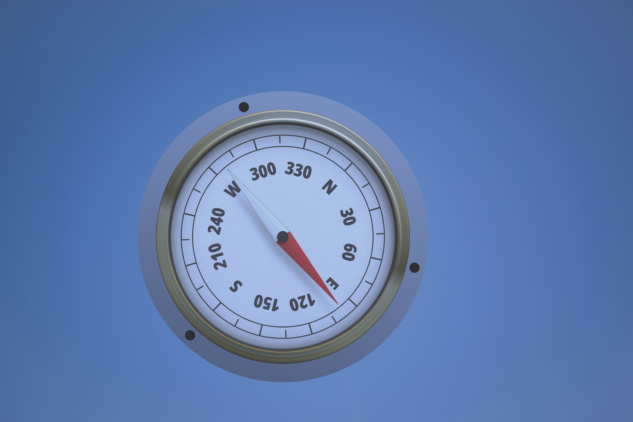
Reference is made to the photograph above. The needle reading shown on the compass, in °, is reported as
97.5 °
